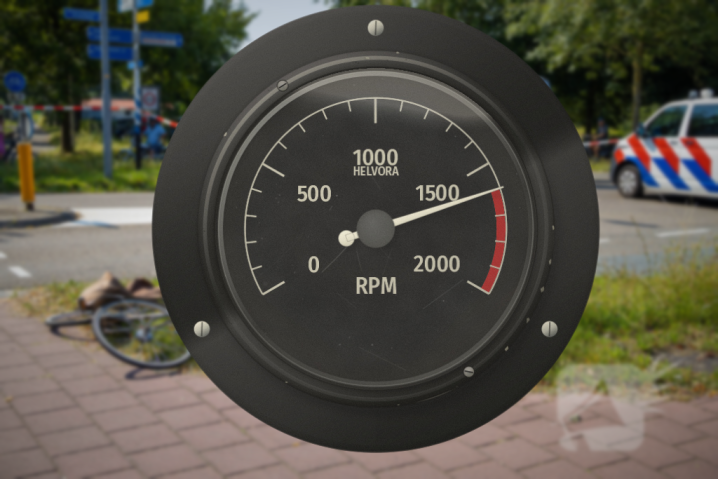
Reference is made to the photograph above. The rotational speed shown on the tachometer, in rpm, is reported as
1600 rpm
